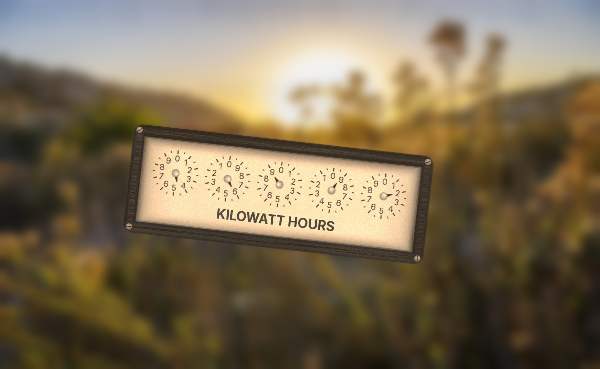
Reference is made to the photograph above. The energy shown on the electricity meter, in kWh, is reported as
45892 kWh
